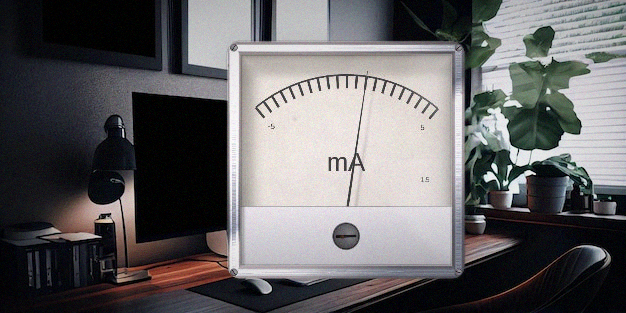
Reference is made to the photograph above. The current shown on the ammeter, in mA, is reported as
1 mA
